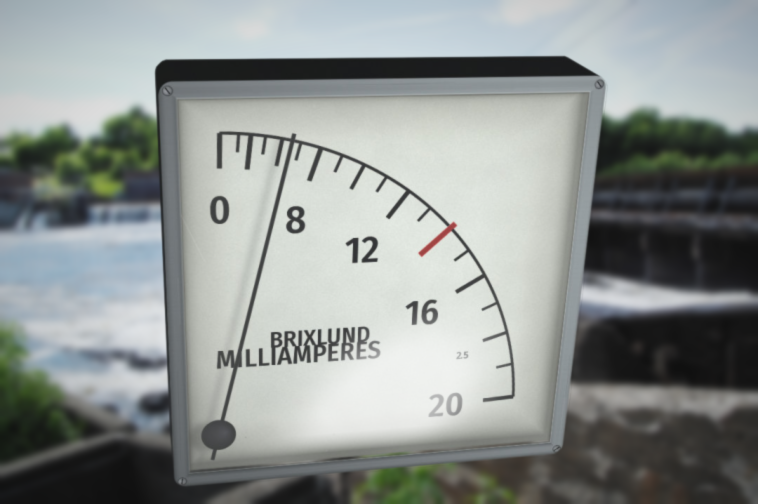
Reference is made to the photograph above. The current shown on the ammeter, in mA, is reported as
6.5 mA
